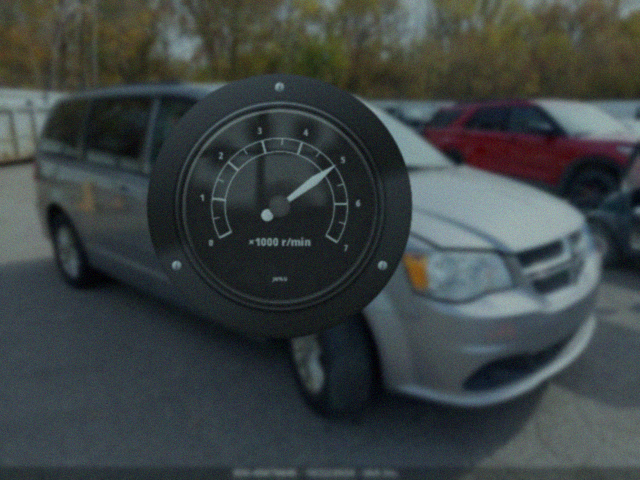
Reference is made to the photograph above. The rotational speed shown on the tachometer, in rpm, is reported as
5000 rpm
